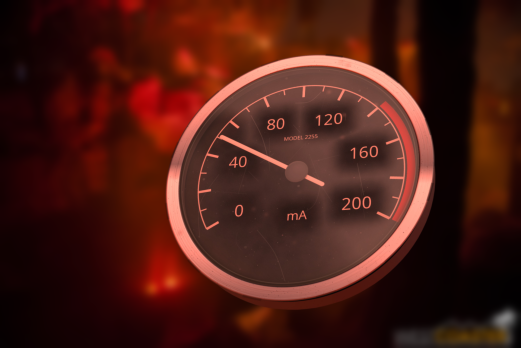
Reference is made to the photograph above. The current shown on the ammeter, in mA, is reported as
50 mA
